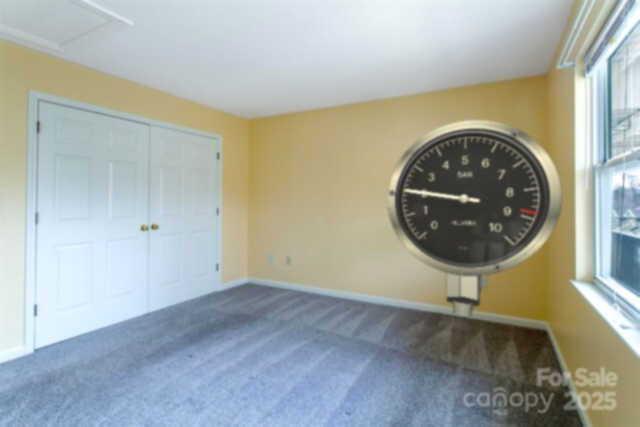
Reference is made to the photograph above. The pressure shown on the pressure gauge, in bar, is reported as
2 bar
